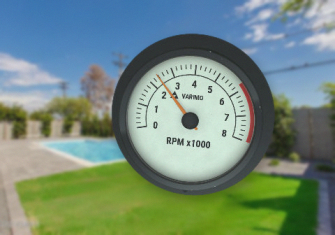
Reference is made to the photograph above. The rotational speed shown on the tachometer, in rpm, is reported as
2400 rpm
